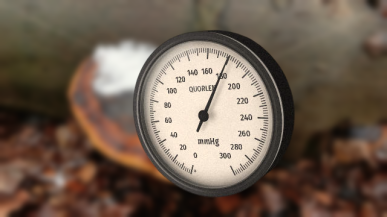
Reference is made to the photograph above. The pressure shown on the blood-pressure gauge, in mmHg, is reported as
180 mmHg
